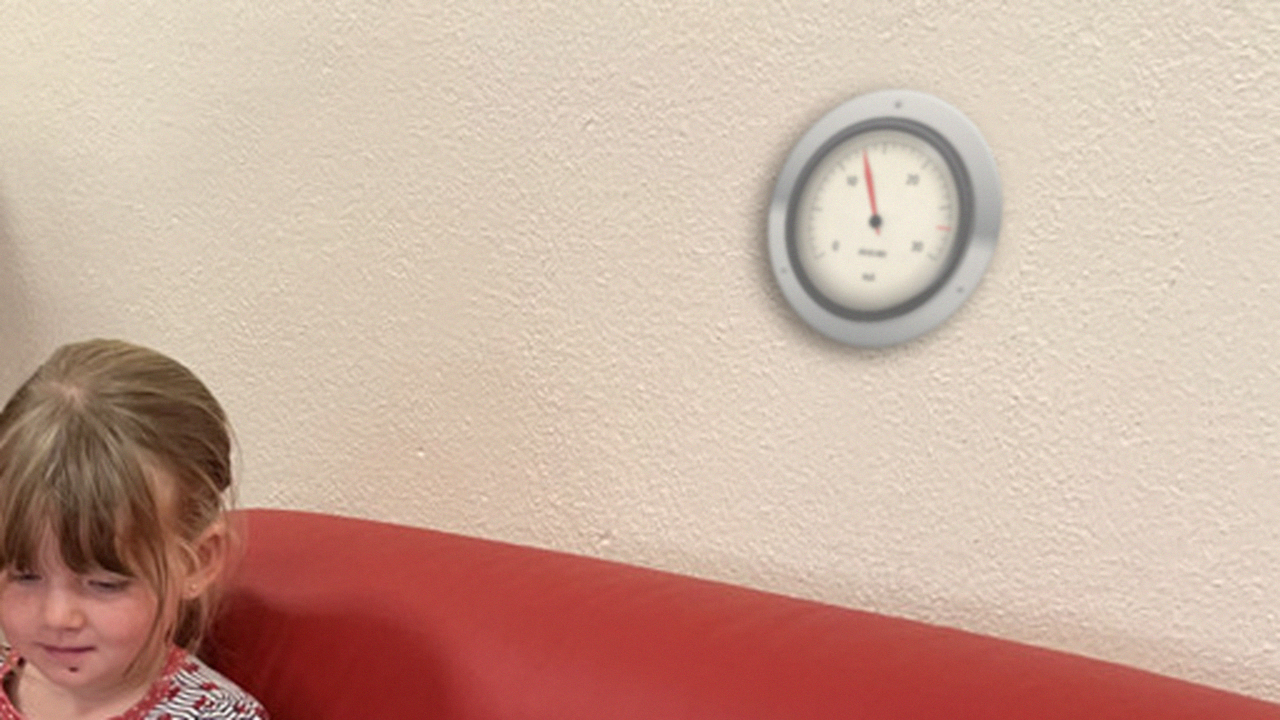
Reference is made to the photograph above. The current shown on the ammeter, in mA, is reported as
13 mA
